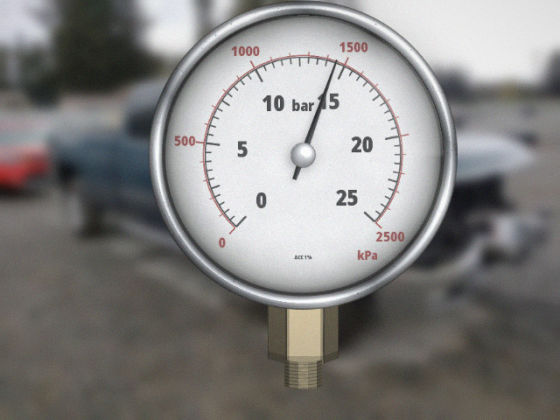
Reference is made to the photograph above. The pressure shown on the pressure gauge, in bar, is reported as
14.5 bar
